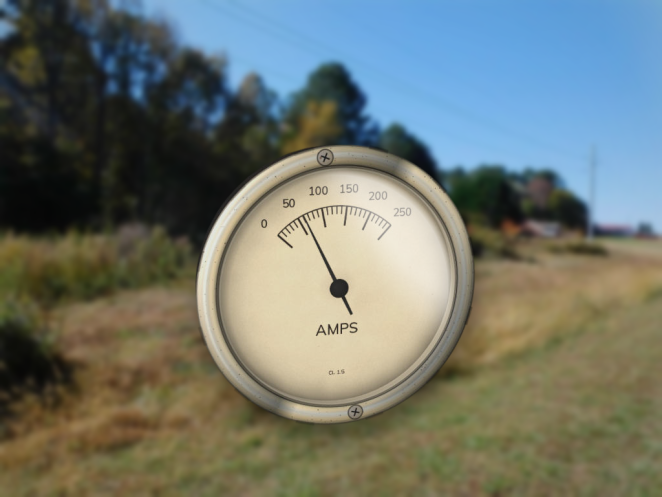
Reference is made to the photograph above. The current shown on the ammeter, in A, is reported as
60 A
